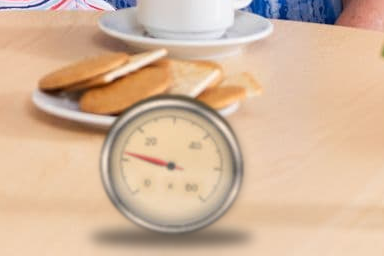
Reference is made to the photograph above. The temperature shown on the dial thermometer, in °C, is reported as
12.5 °C
